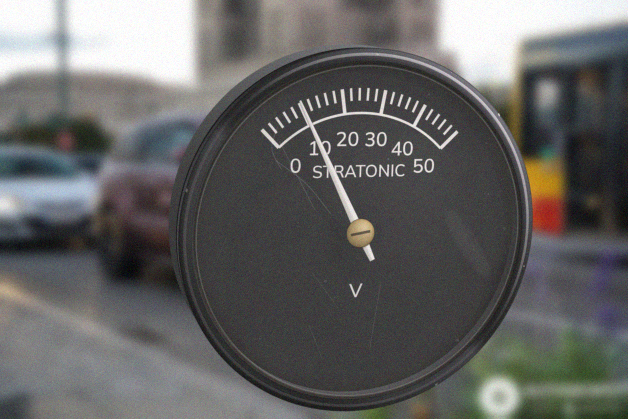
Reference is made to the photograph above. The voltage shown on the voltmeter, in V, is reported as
10 V
